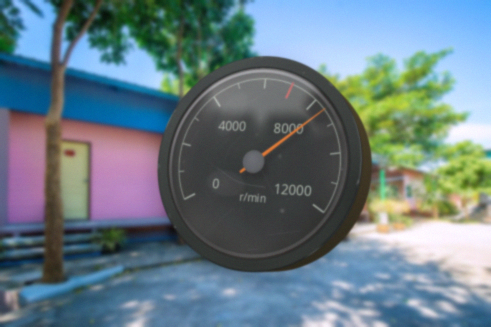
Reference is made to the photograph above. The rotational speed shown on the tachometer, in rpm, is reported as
8500 rpm
